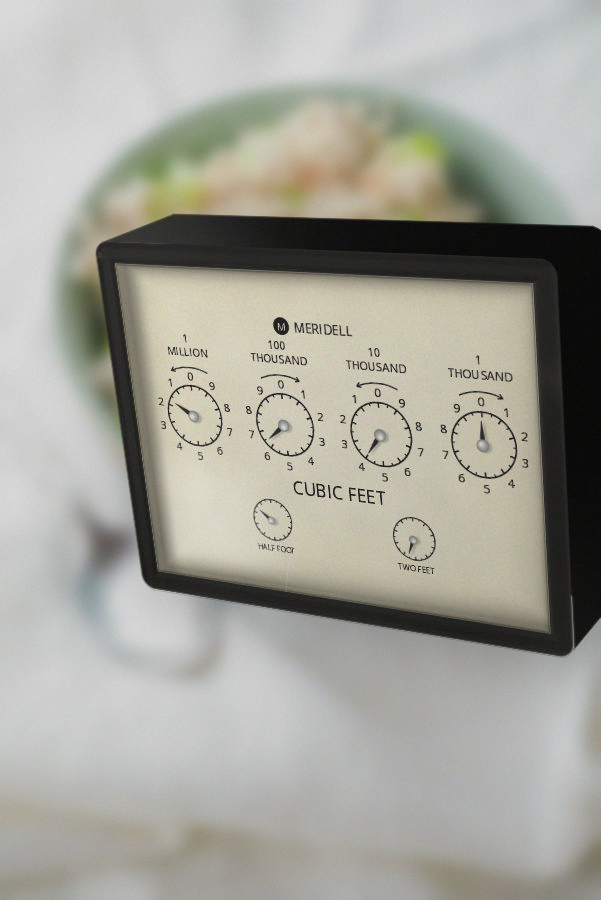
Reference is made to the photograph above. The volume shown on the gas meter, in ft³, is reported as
164000 ft³
